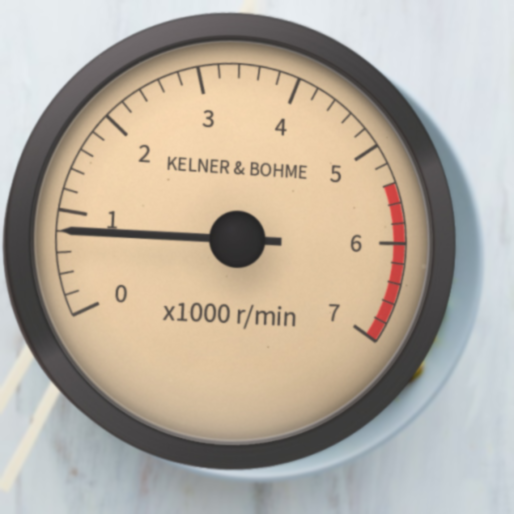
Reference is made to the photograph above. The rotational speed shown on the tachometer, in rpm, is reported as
800 rpm
